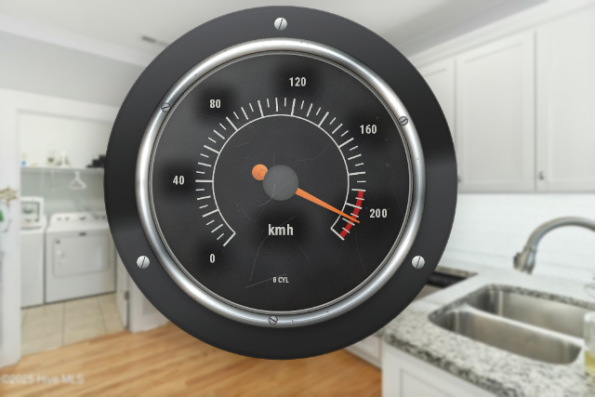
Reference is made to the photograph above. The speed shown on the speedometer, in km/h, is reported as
207.5 km/h
